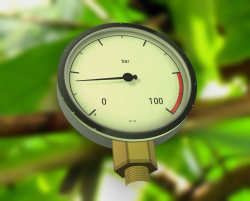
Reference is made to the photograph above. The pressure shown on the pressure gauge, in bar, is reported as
15 bar
